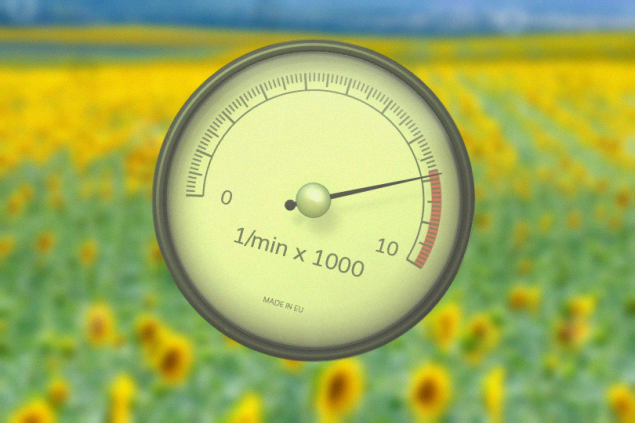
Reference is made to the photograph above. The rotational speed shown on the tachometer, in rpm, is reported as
7900 rpm
